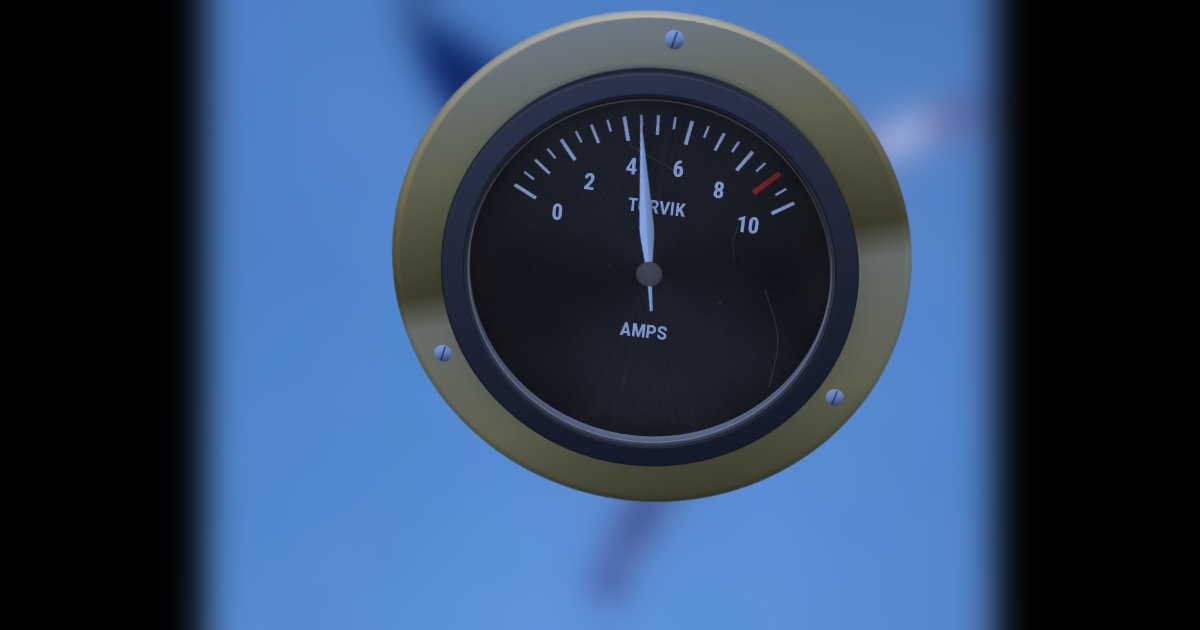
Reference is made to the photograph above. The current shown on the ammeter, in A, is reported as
4.5 A
